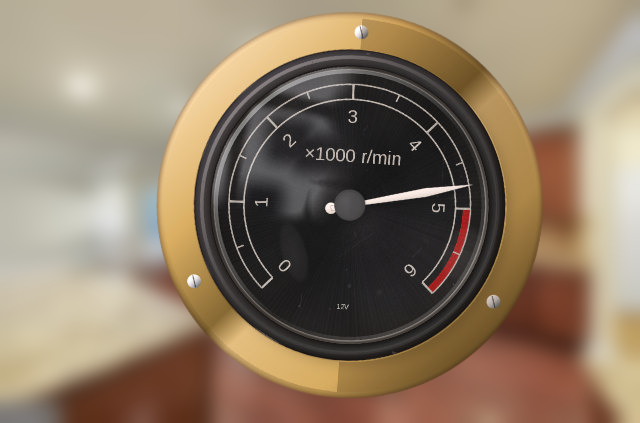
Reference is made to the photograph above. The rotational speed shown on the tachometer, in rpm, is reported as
4750 rpm
